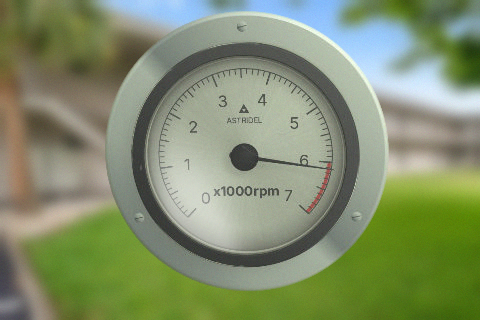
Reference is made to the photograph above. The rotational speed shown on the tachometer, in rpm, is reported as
6100 rpm
